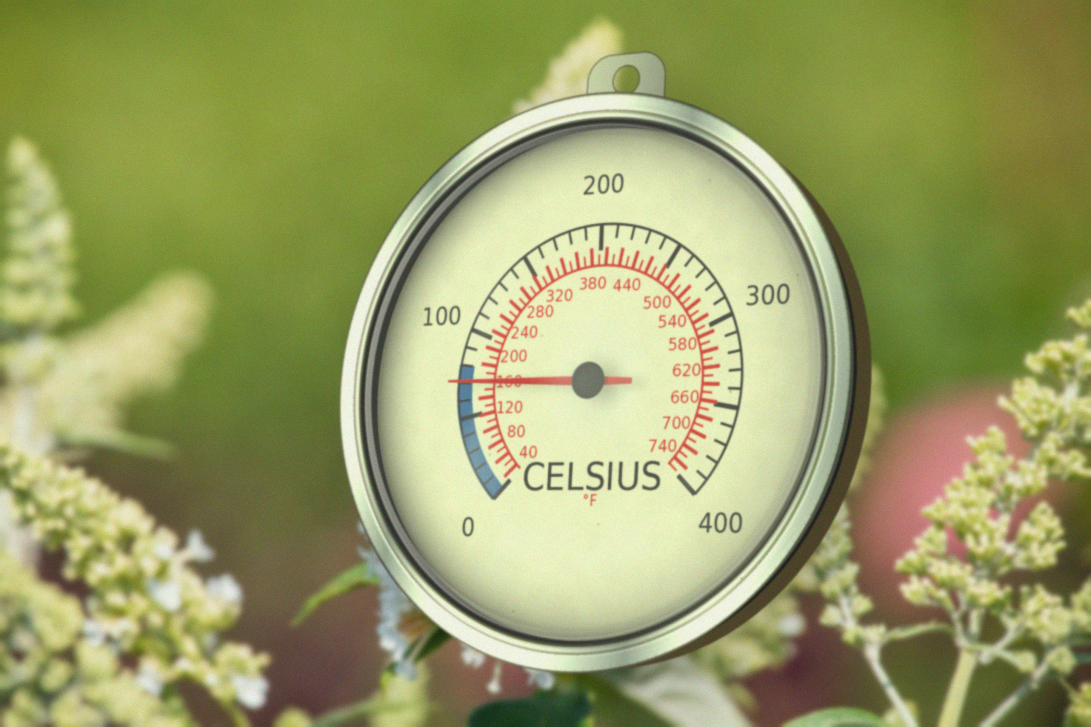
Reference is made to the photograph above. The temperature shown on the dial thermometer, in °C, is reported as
70 °C
